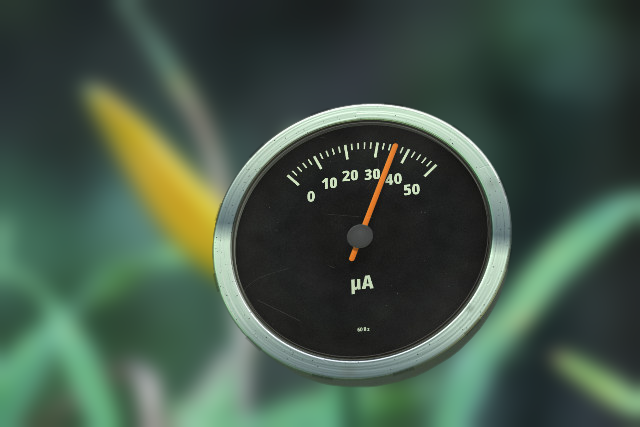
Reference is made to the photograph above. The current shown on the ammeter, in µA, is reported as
36 µA
